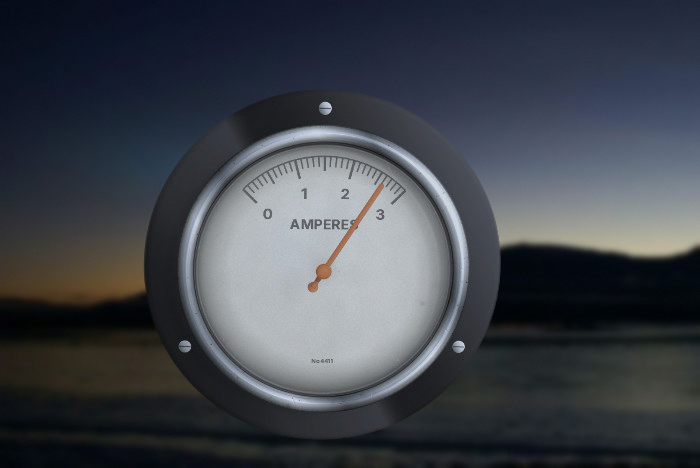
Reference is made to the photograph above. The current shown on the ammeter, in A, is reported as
2.6 A
